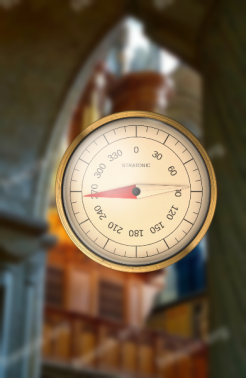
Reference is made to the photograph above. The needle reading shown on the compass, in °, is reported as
265 °
